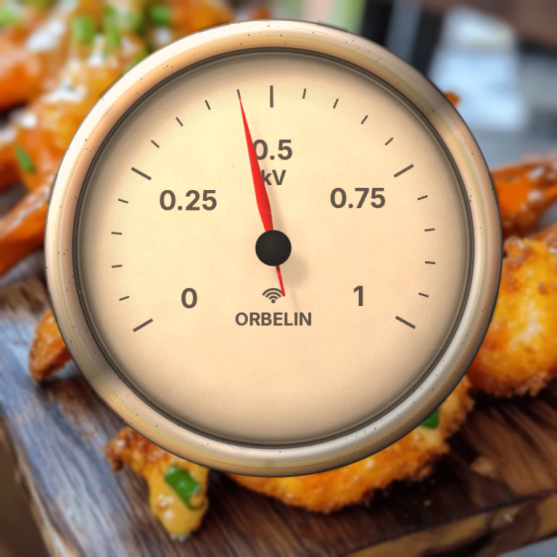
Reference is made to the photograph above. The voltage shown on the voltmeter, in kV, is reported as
0.45 kV
